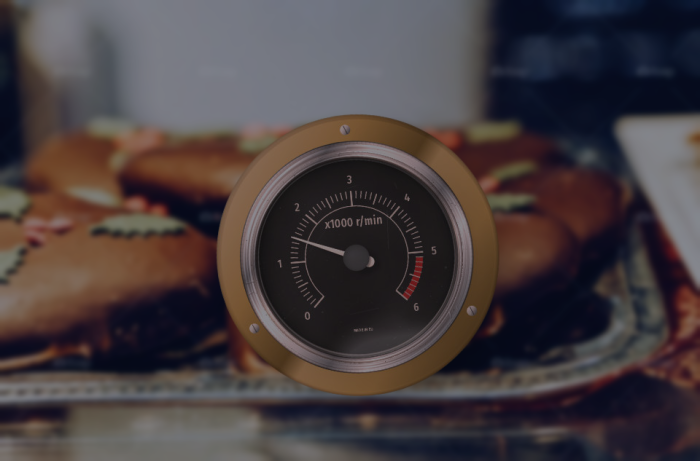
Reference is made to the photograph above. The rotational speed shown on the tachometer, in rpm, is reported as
1500 rpm
